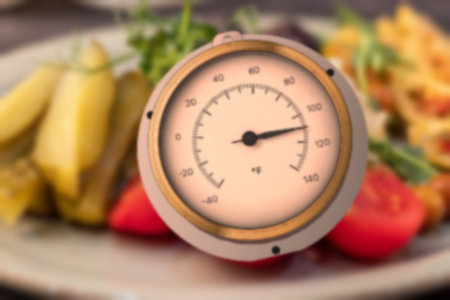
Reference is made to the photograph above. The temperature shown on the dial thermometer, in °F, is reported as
110 °F
